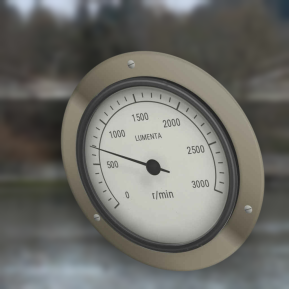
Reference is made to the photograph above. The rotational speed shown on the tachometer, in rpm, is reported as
700 rpm
